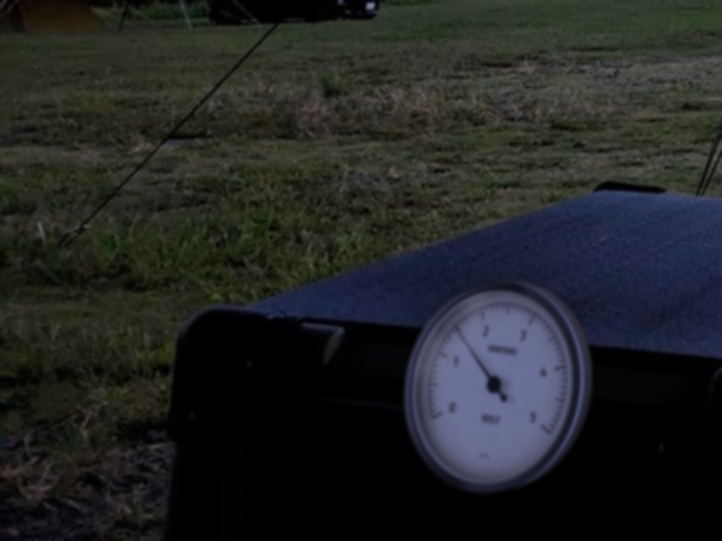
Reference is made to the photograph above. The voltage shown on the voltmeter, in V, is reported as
1.5 V
